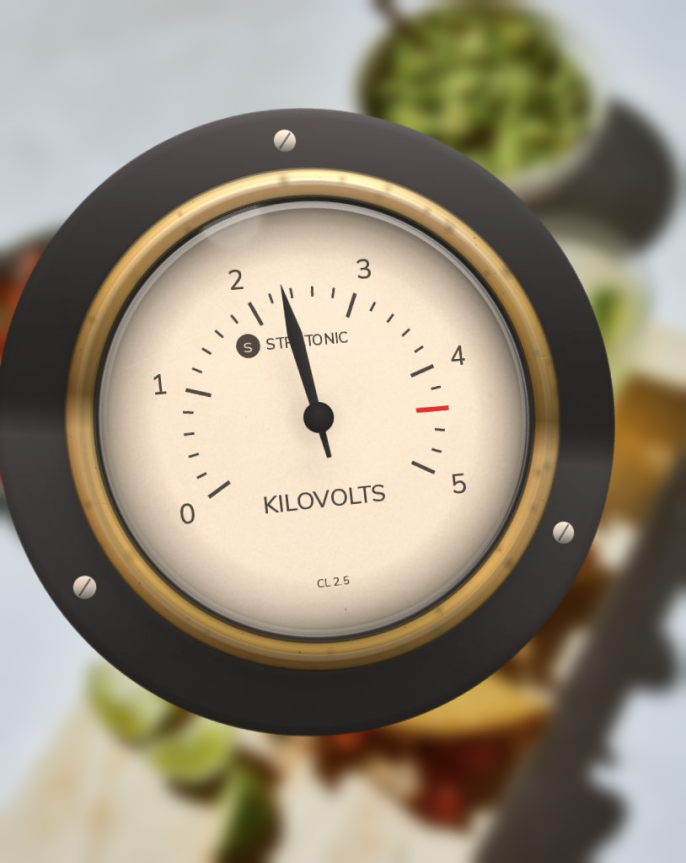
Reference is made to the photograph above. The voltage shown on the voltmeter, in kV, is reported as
2.3 kV
